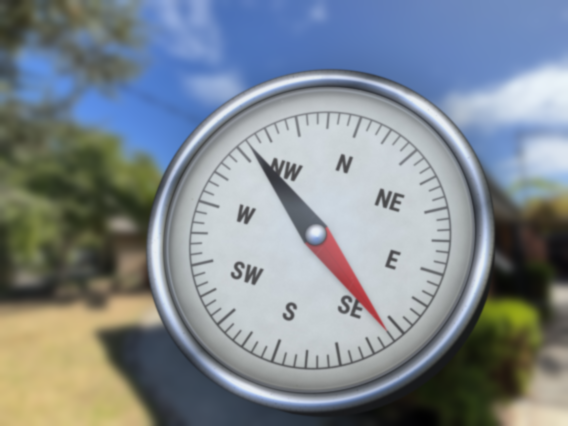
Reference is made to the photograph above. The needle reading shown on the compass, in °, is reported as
125 °
